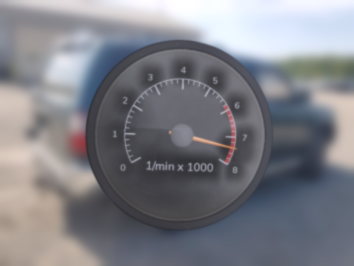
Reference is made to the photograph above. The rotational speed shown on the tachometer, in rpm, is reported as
7400 rpm
